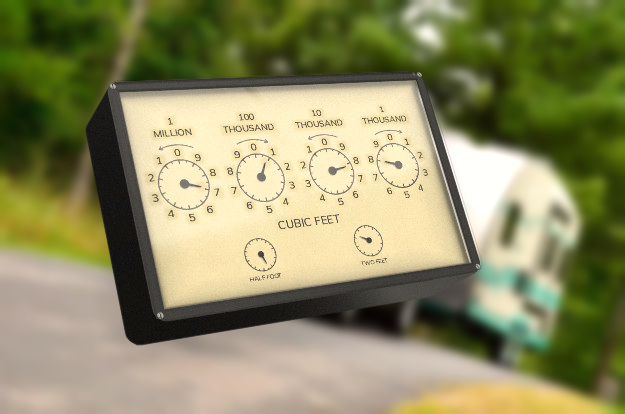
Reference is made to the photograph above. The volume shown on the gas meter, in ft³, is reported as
707800 ft³
